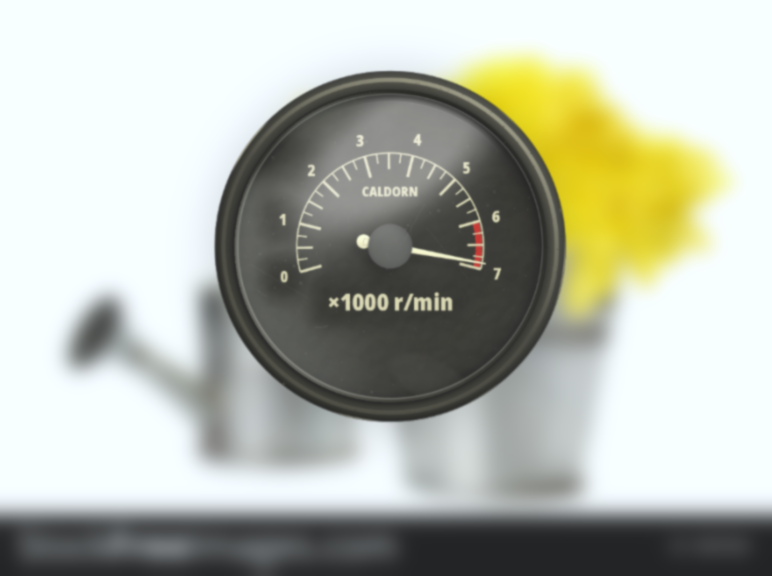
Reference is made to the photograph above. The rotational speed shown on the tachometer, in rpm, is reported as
6875 rpm
